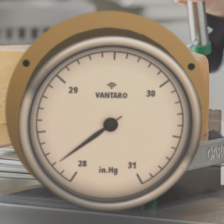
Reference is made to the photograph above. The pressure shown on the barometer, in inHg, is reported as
28.2 inHg
